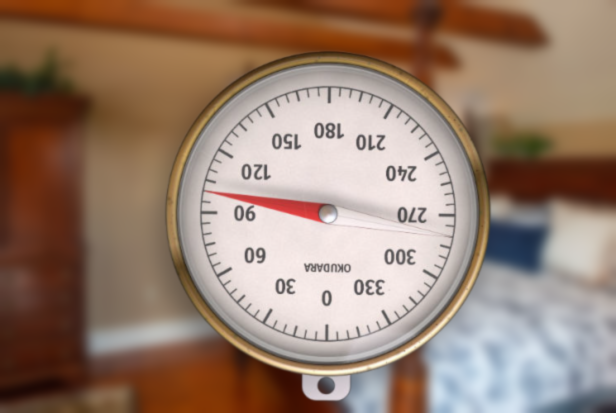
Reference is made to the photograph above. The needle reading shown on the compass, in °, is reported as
100 °
